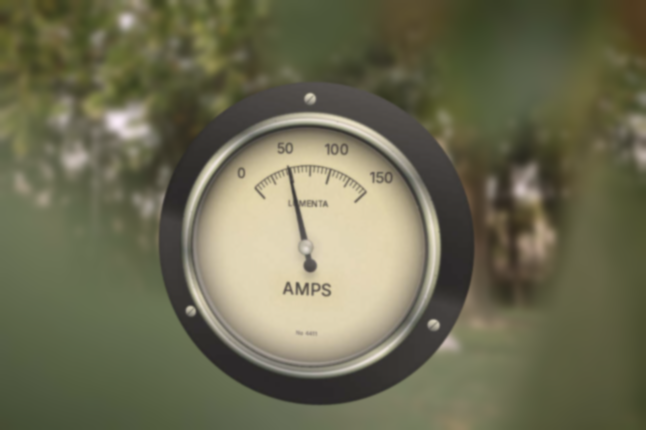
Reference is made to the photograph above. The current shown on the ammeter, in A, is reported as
50 A
